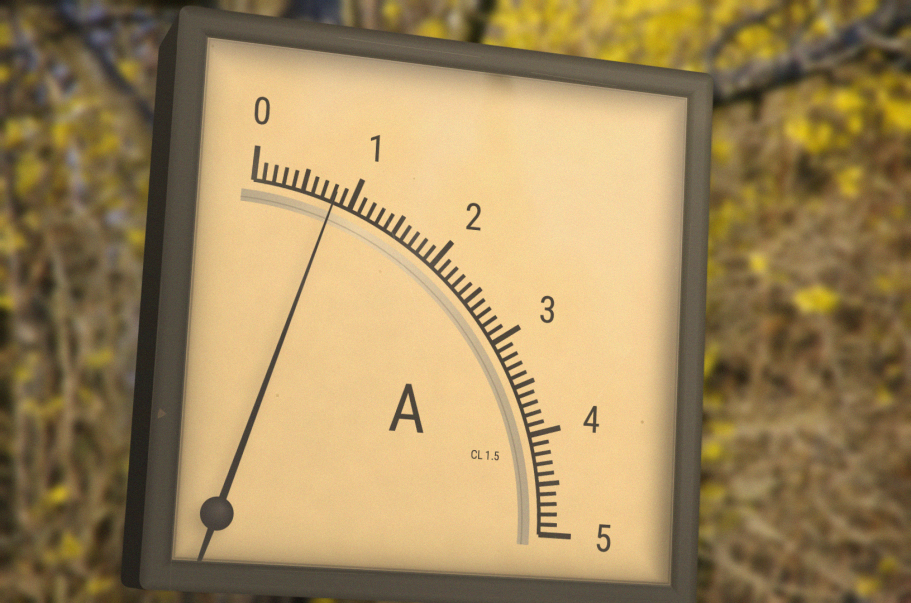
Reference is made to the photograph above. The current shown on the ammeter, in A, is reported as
0.8 A
